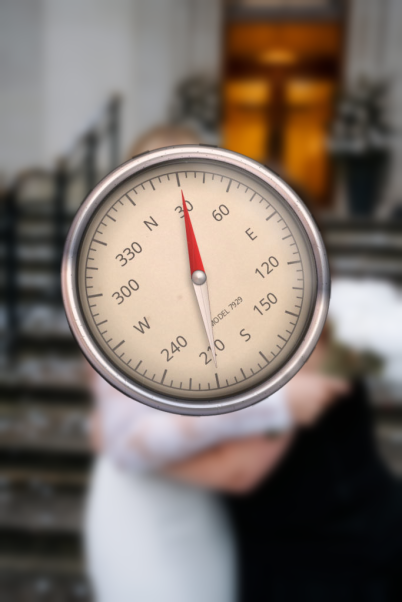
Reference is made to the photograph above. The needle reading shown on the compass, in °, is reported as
30 °
